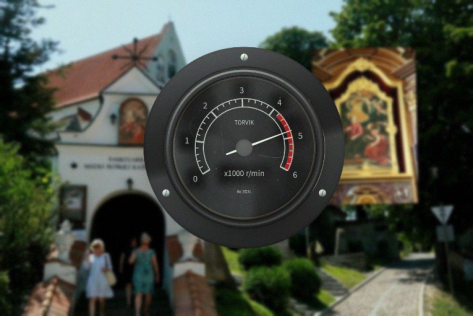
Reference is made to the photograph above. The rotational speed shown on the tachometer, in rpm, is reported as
4800 rpm
